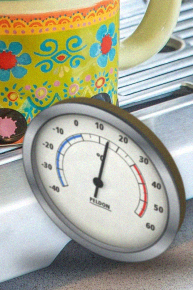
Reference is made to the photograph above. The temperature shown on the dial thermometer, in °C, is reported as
15 °C
